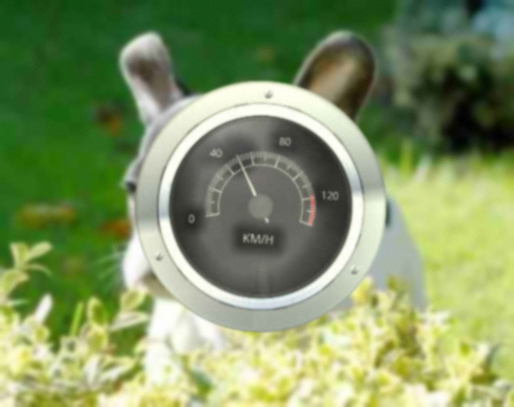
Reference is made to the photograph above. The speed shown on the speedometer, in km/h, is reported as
50 km/h
